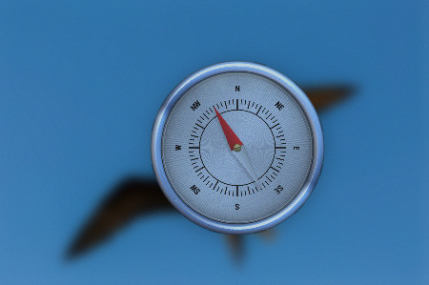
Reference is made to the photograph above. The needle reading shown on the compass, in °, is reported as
330 °
